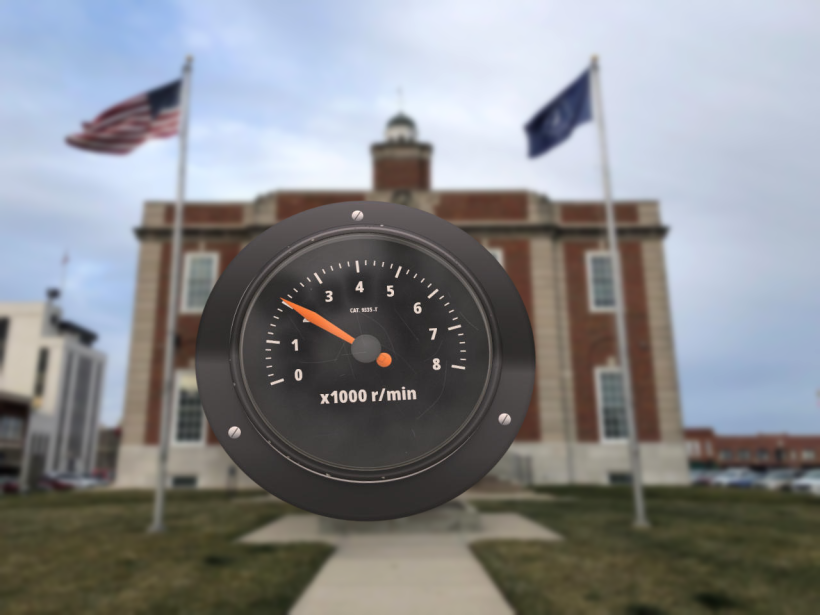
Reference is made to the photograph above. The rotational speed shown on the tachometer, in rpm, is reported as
2000 rpm
